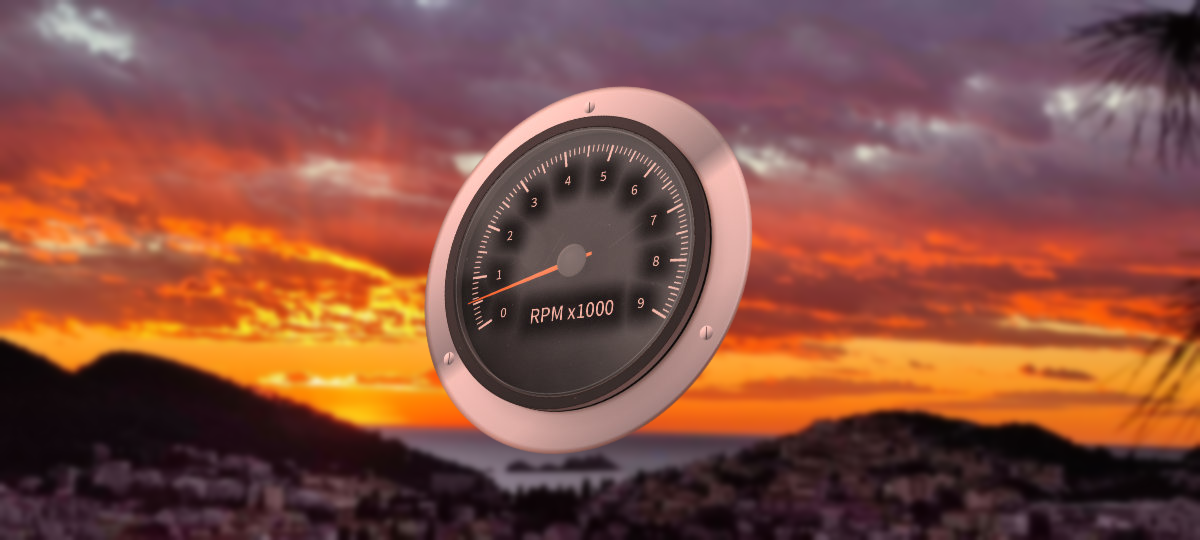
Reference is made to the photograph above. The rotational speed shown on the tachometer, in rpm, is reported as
500 rpm
